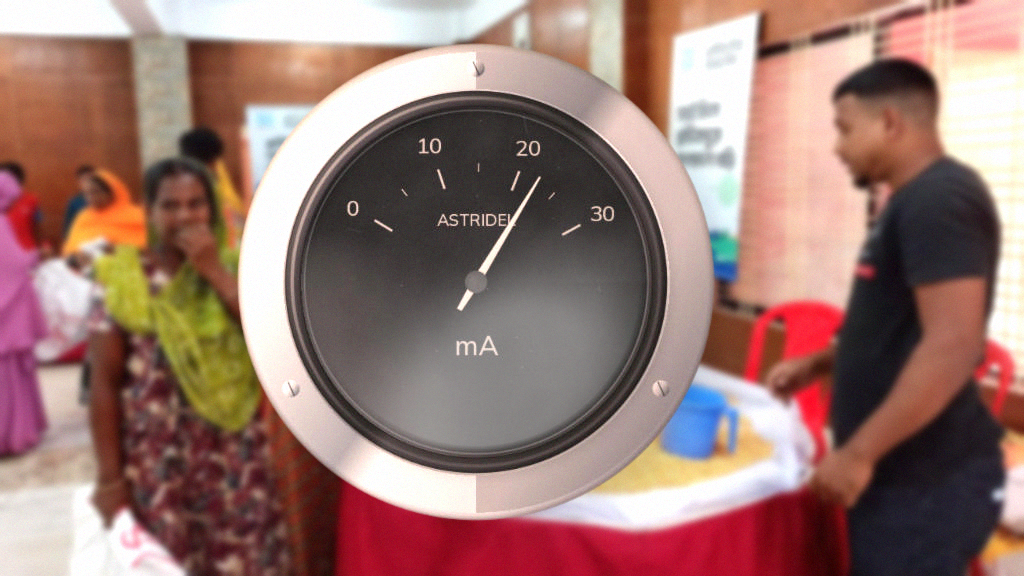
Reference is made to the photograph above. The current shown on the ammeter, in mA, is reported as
22.5 mA
